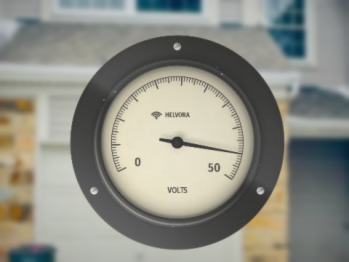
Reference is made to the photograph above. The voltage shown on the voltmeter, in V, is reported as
45 V
